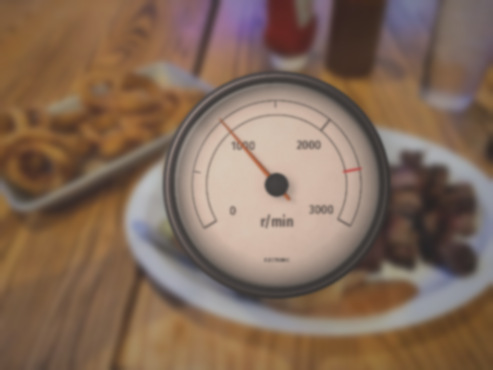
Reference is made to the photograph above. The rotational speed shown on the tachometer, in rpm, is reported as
1000 rpm
